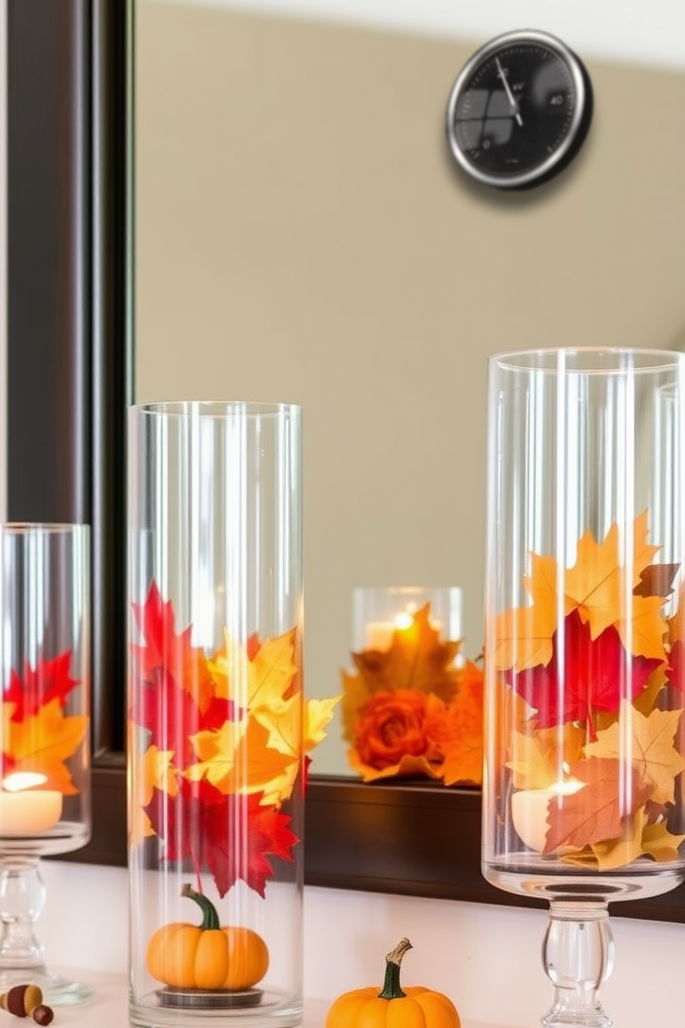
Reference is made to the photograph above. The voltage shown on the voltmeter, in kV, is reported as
20 kV
